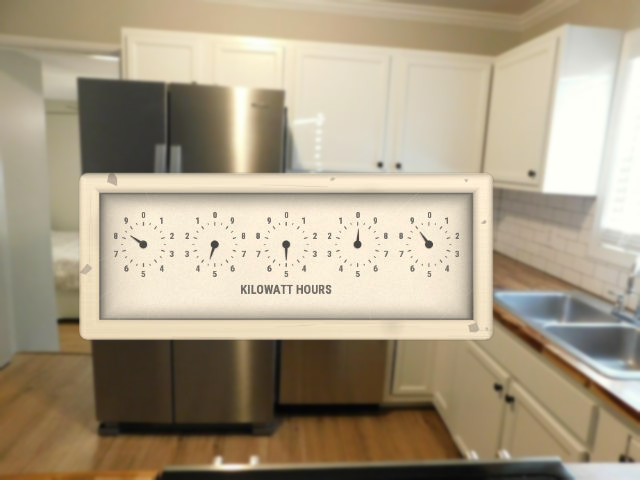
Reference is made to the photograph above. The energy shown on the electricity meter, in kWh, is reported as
84499 kWh
